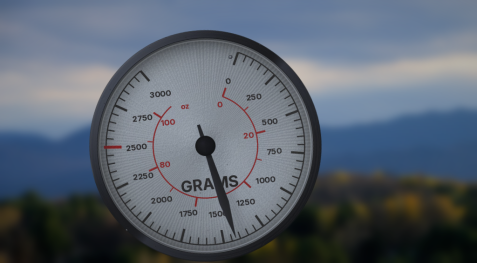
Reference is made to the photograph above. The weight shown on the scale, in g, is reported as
1425 g
